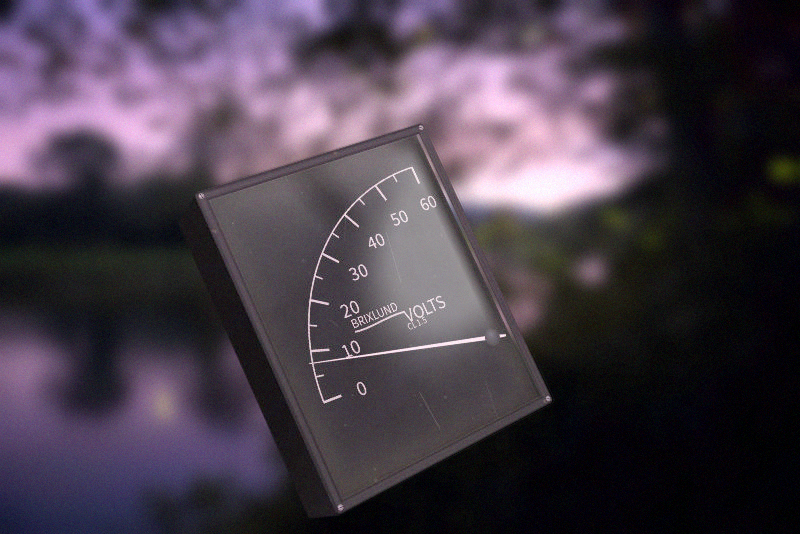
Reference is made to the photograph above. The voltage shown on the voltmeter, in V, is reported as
7.5 V
